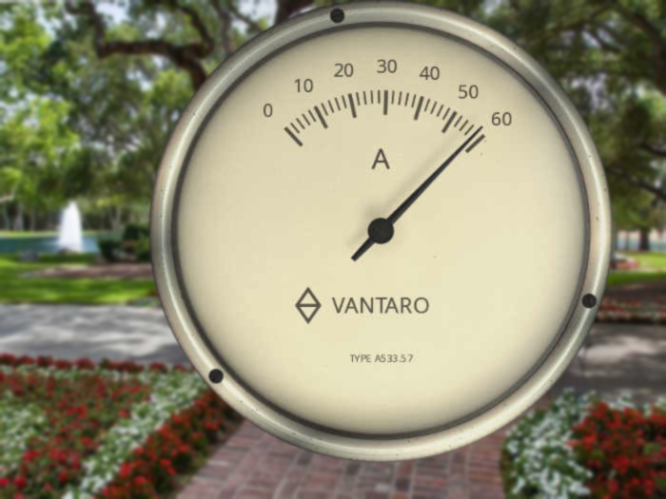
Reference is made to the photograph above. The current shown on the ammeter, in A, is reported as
58 A
